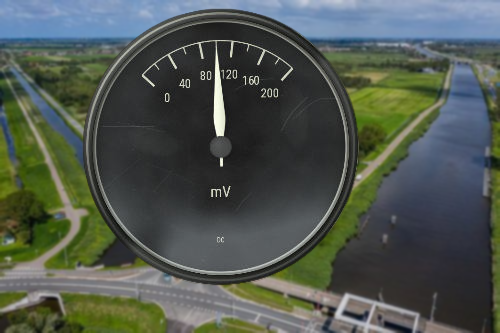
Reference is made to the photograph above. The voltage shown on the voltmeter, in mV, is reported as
100 mV
